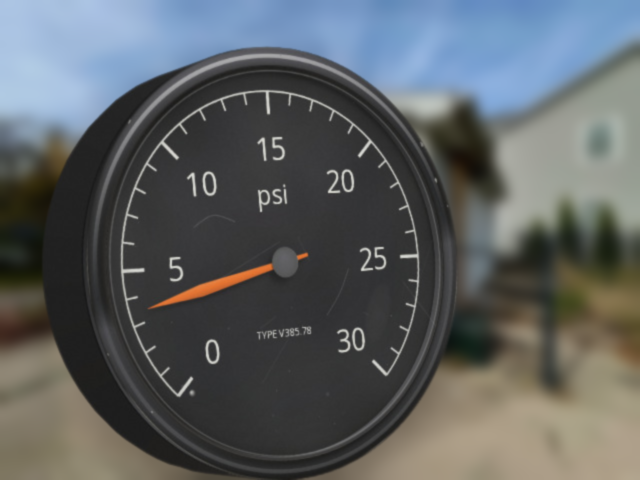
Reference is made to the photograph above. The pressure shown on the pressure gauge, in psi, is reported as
3.5 psi
